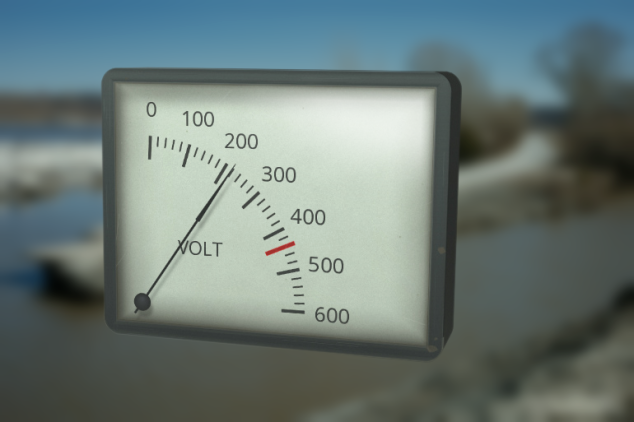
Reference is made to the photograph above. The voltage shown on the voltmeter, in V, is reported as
220 V
